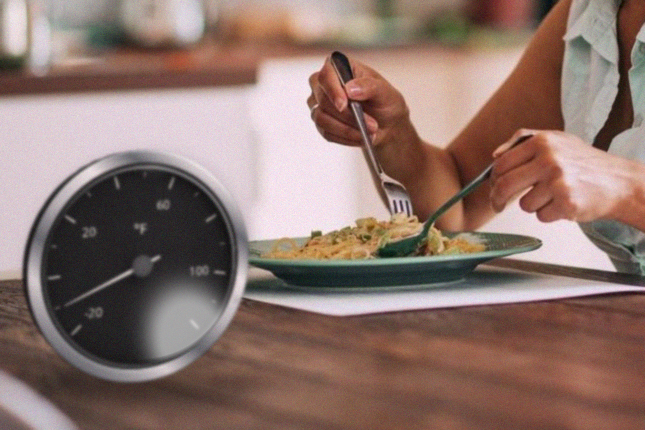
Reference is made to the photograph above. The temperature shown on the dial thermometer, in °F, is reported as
-10 °F
